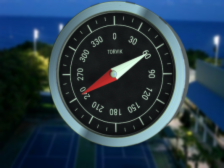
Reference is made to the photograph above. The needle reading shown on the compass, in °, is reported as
240 °
